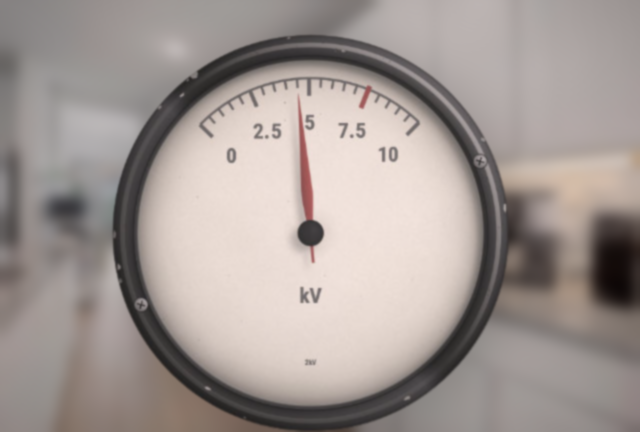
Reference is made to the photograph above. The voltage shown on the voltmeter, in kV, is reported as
4.5 kV
